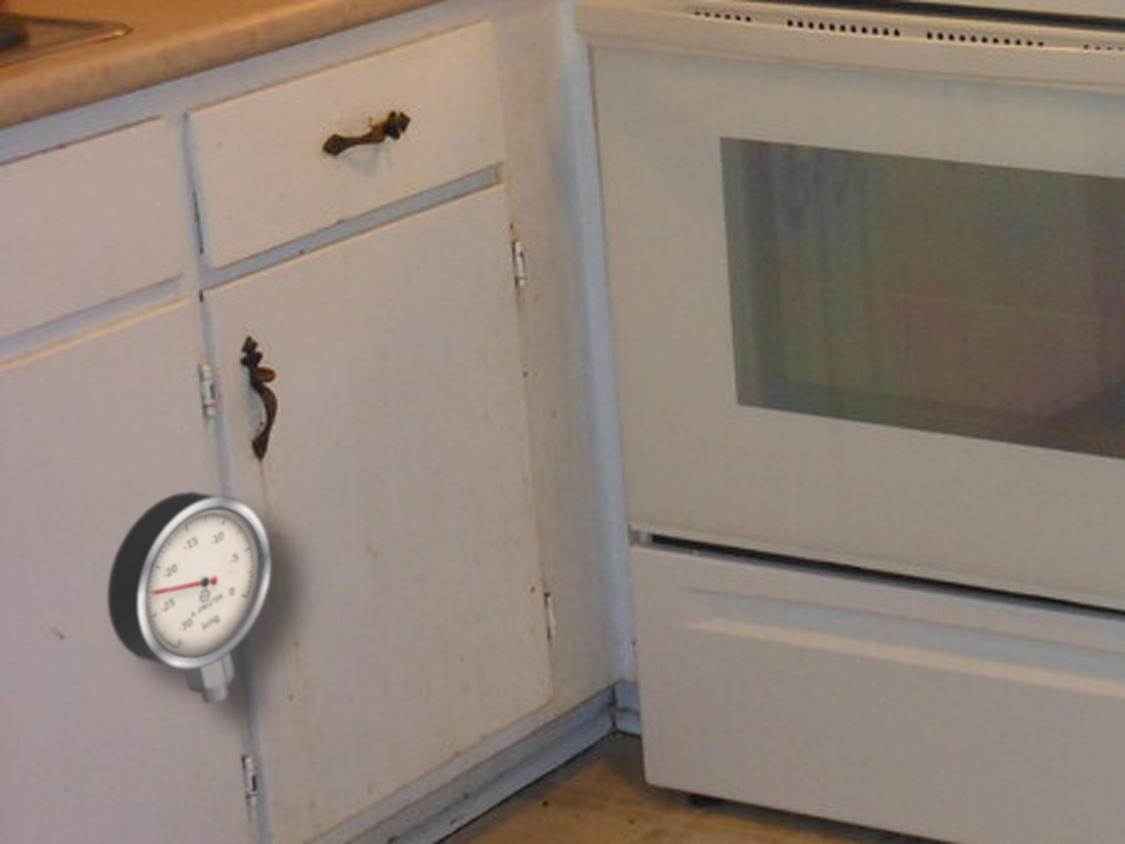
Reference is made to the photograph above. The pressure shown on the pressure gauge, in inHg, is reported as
-22.5 inHg
